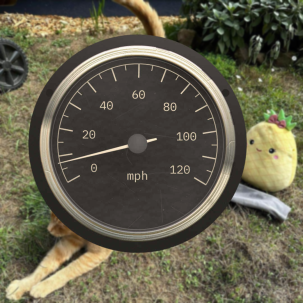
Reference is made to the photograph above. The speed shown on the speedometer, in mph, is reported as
7.5 mph
